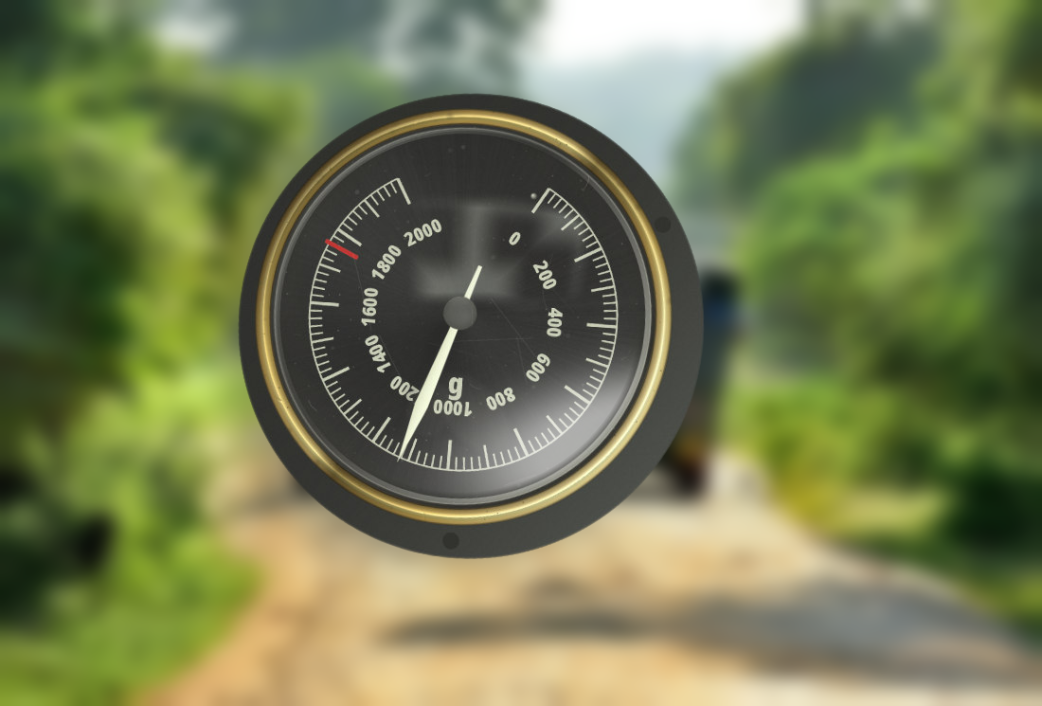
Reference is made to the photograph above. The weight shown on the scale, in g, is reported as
1120 g
